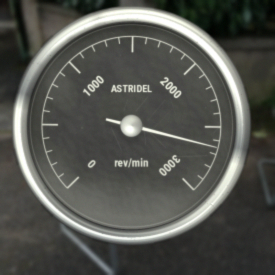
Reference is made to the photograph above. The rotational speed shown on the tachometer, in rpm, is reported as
2650 rpm
